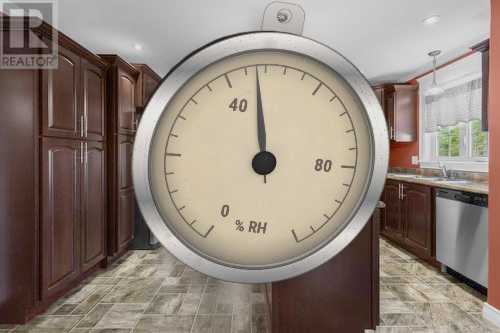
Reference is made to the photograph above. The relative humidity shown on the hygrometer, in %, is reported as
46 %
